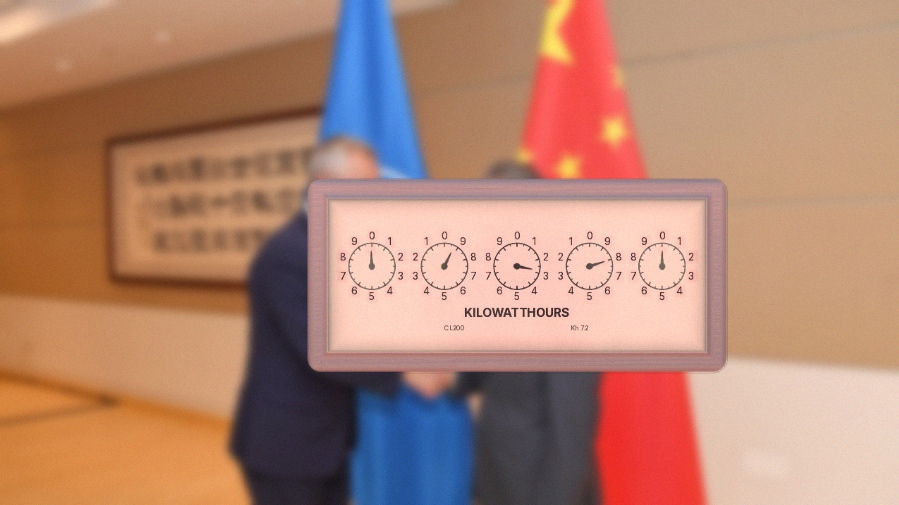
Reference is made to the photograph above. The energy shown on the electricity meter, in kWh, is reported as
99280 kWh
